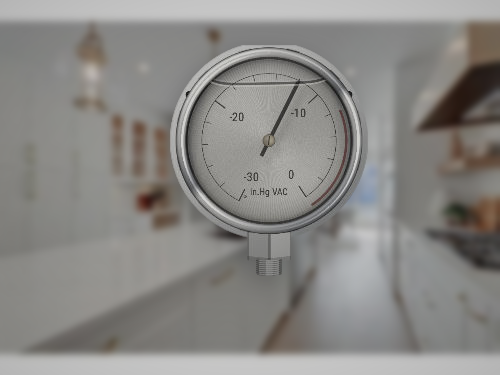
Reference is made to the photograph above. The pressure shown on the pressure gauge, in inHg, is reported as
-12 inHg
